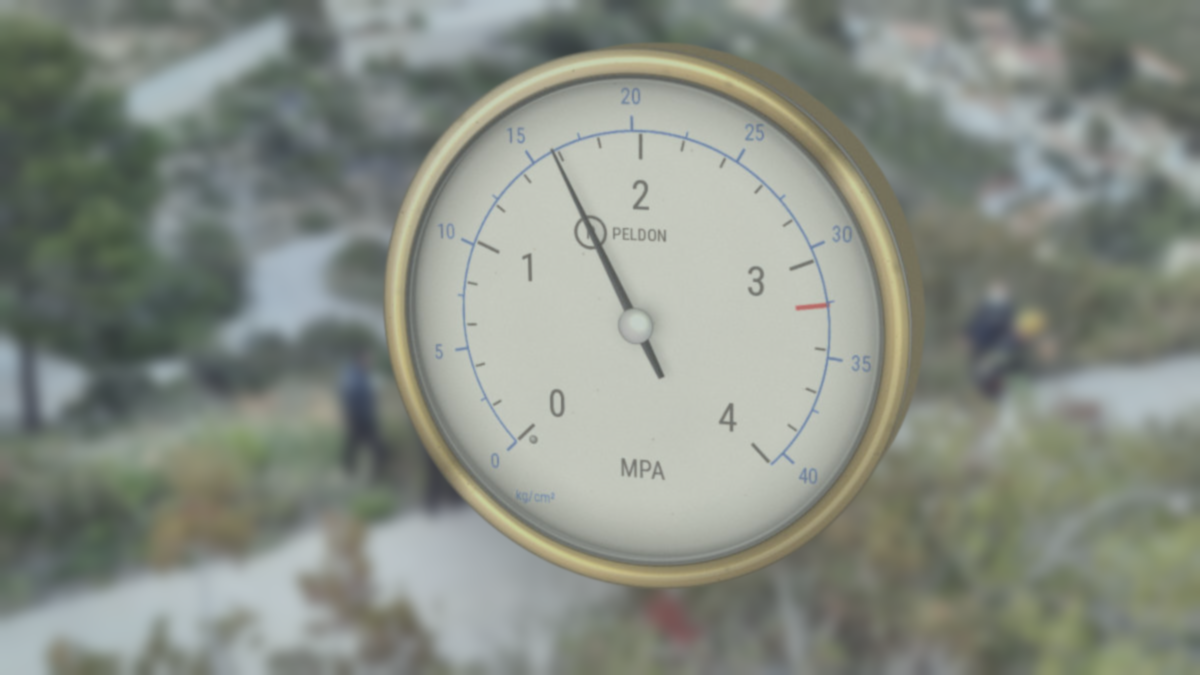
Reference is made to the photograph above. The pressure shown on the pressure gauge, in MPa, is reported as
1.6 MPa
